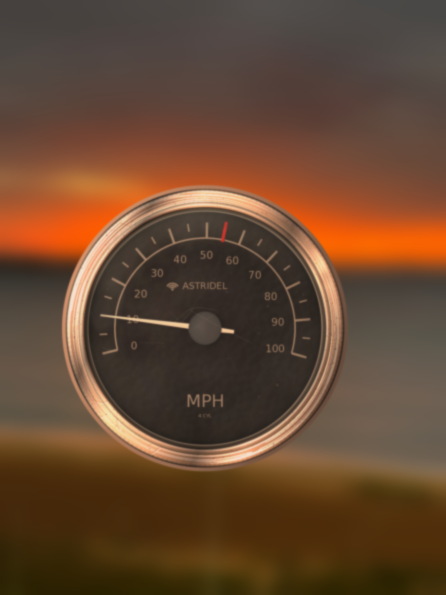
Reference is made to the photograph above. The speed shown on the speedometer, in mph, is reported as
10 mph
